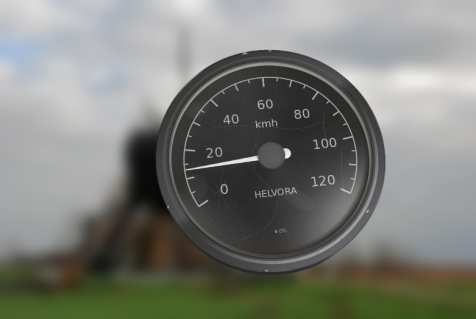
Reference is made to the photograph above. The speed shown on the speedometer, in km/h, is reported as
12.5 km/h
